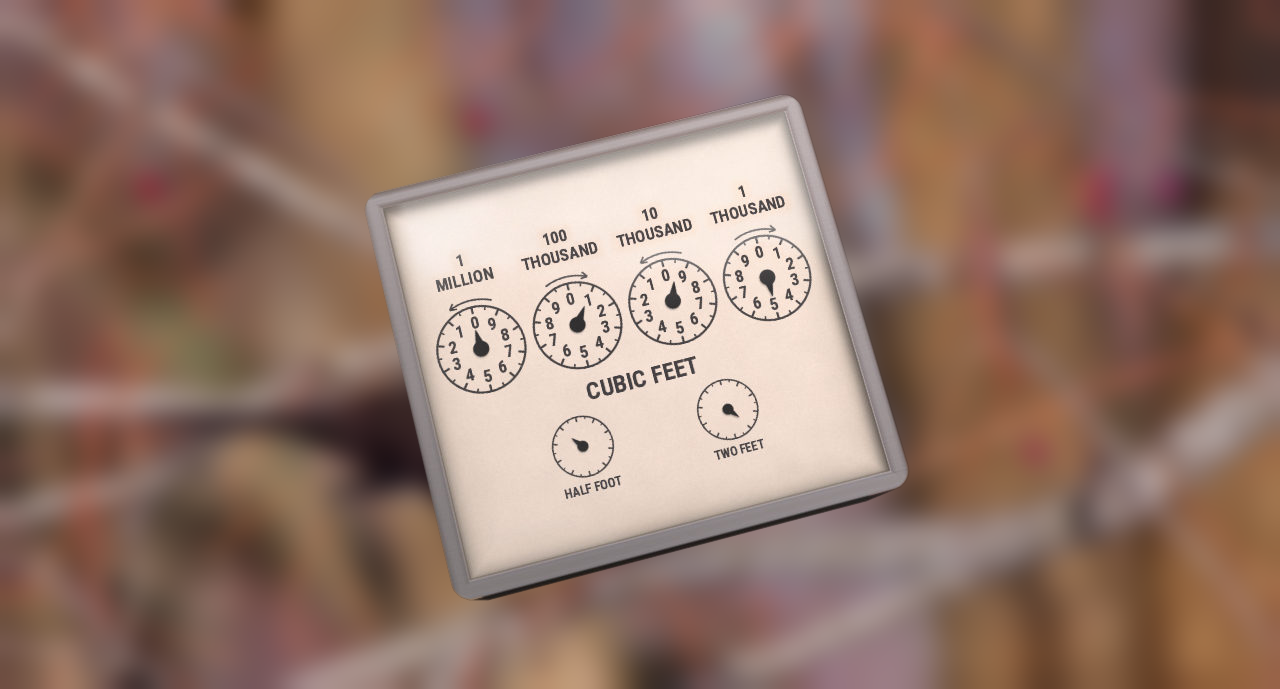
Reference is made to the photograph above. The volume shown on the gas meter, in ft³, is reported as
9500 ft³
